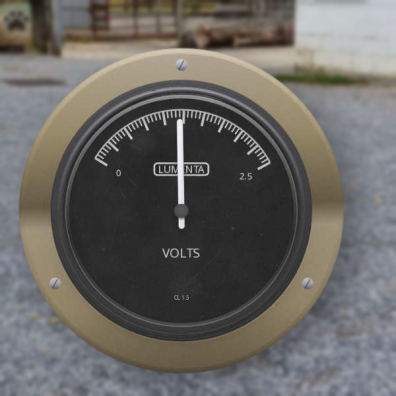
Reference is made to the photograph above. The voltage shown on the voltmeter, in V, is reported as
1.2 V
